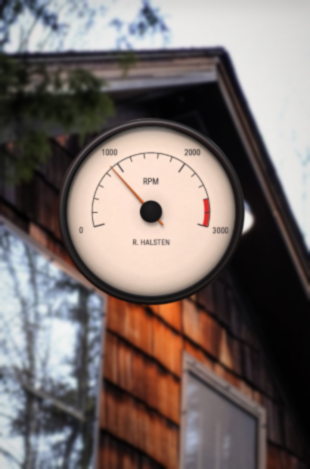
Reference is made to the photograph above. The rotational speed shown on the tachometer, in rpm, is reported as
900 rpm
